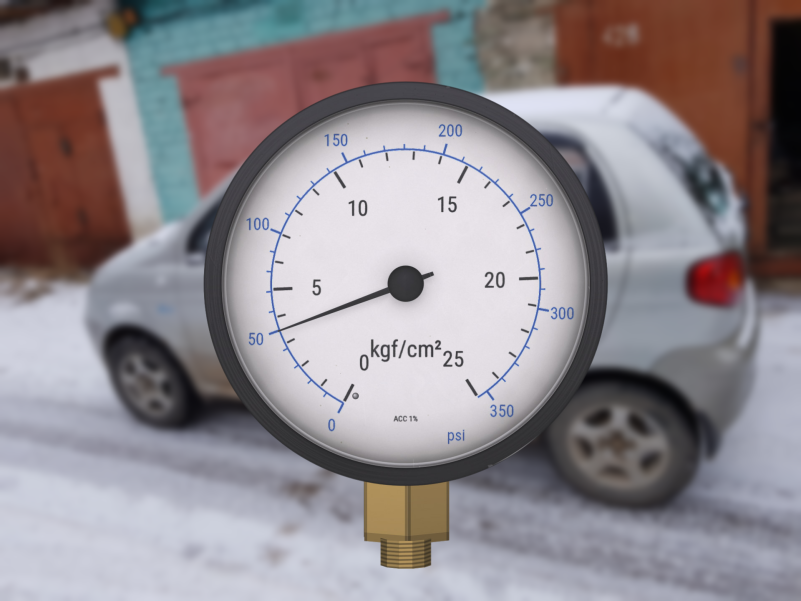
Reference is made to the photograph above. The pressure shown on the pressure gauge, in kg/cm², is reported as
3.5 kg/cm²
